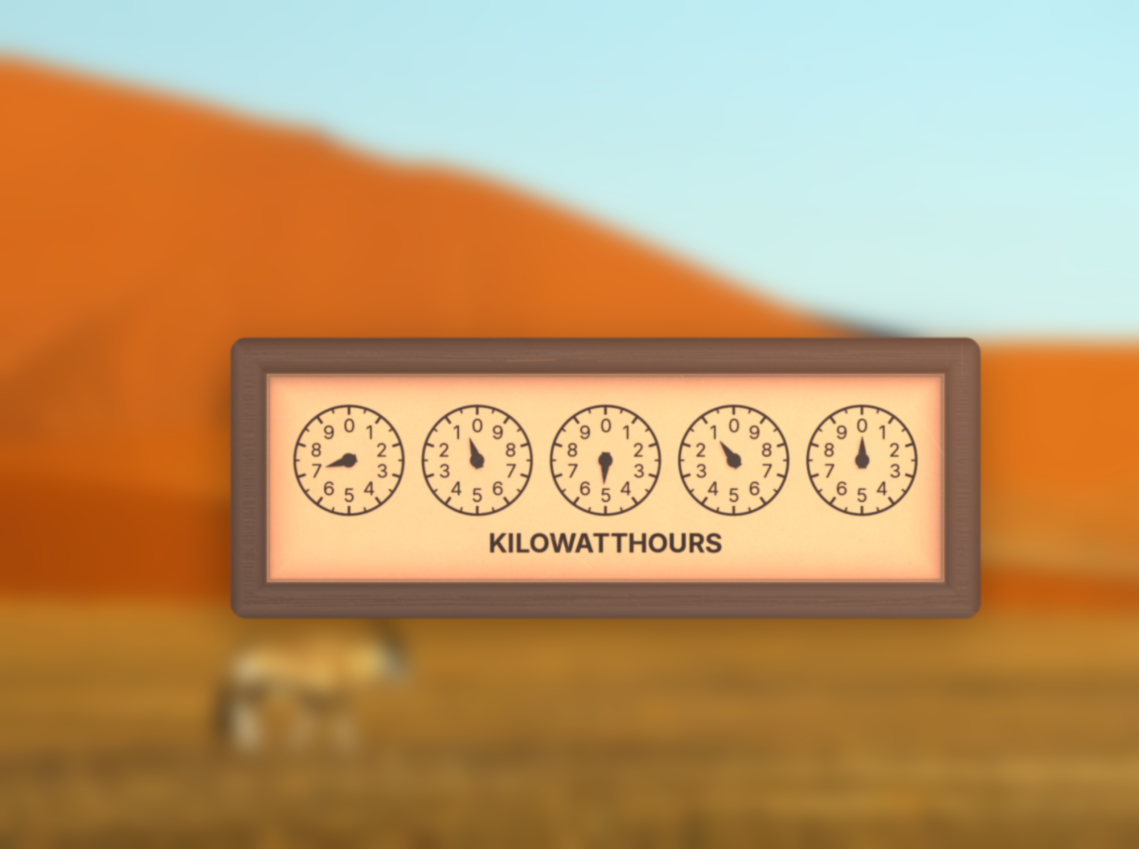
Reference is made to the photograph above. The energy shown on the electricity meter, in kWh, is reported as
70510 kWh
